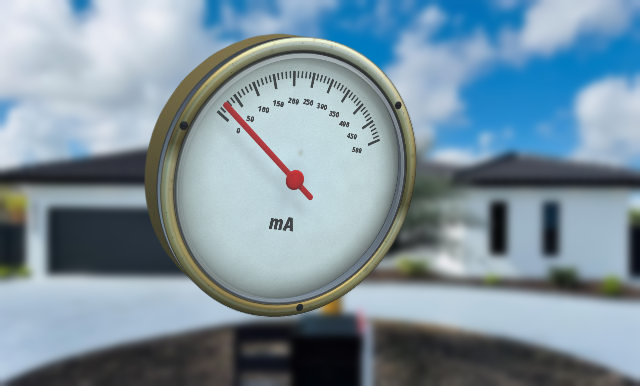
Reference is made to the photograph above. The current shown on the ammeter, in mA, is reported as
20 mA
